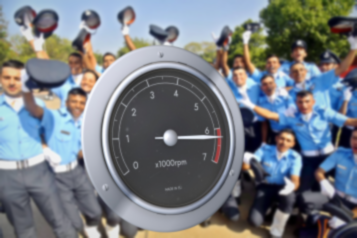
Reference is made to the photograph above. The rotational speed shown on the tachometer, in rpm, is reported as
6250 rpm
